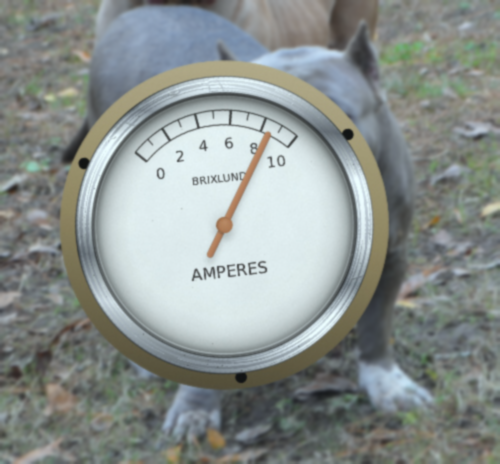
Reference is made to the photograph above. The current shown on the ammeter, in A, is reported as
8.5 A
